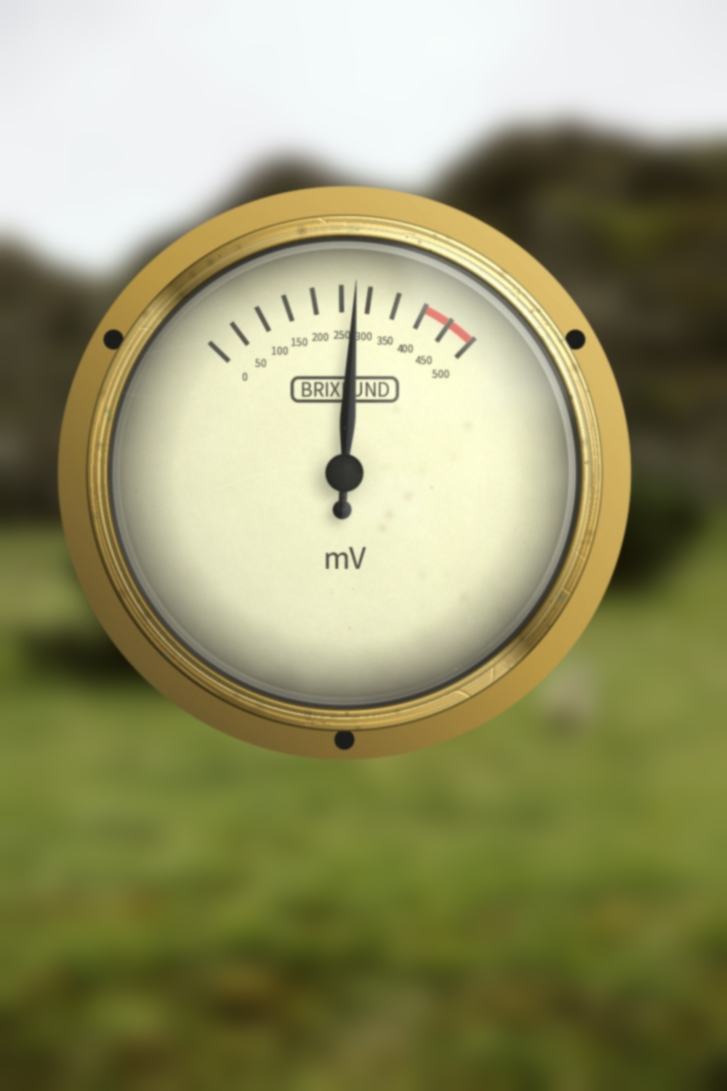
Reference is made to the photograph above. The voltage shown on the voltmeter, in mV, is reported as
275 mV
